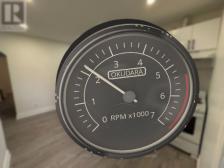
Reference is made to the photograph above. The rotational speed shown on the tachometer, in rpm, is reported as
2200 rpm
